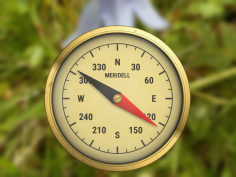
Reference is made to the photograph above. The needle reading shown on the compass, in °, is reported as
125 °
